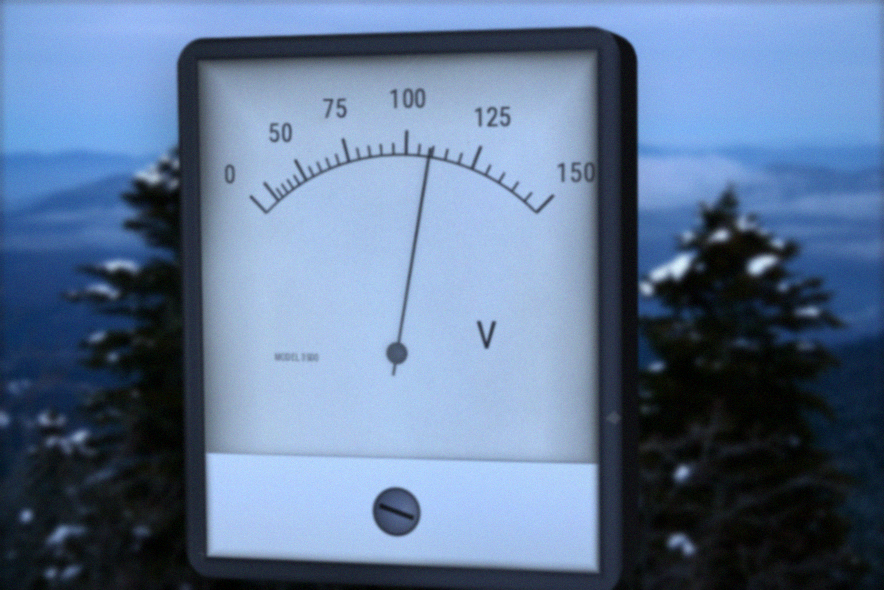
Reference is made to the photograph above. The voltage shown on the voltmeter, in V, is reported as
110 V
